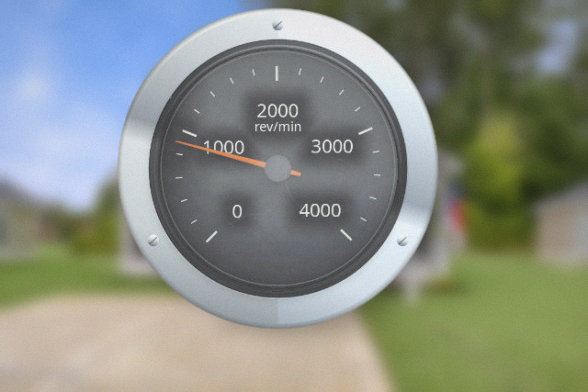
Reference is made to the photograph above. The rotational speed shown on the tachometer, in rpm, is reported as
900 rpm
